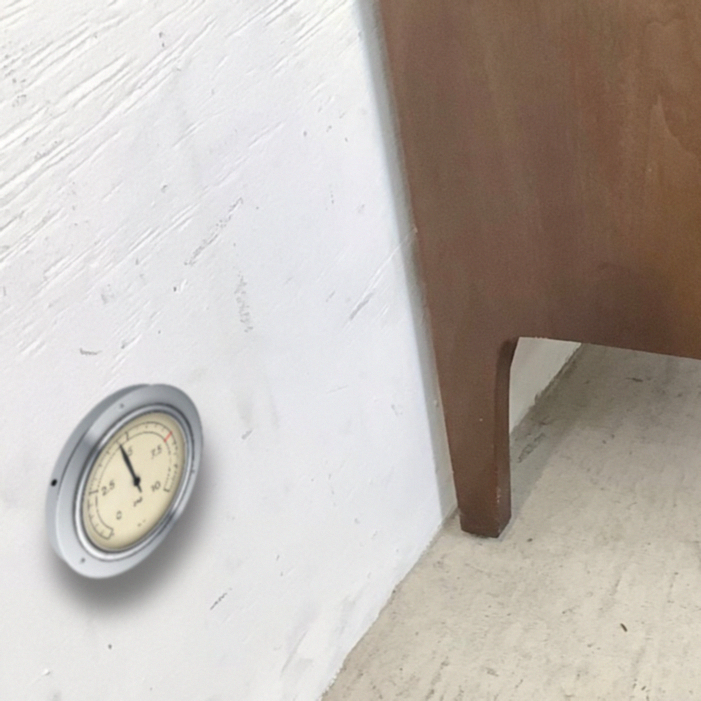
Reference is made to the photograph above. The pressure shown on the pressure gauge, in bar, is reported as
4.5 bar
